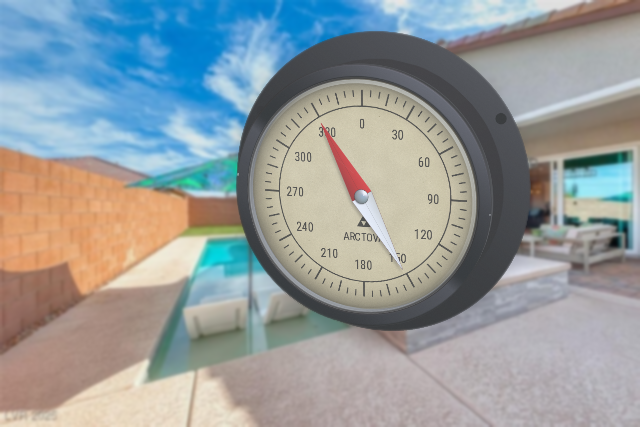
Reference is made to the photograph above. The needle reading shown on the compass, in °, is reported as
330 °
